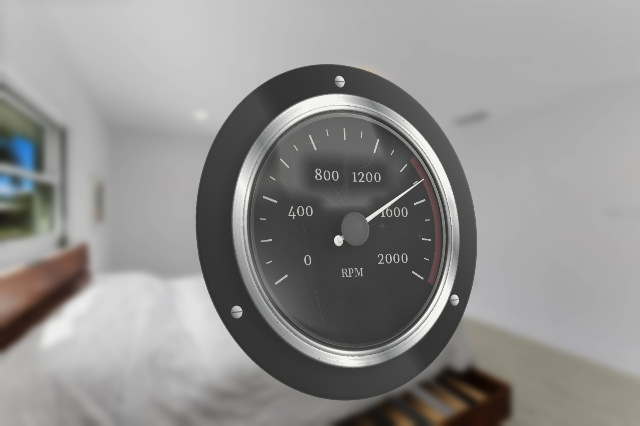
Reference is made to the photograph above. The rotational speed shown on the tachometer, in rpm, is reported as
1500 rpm
